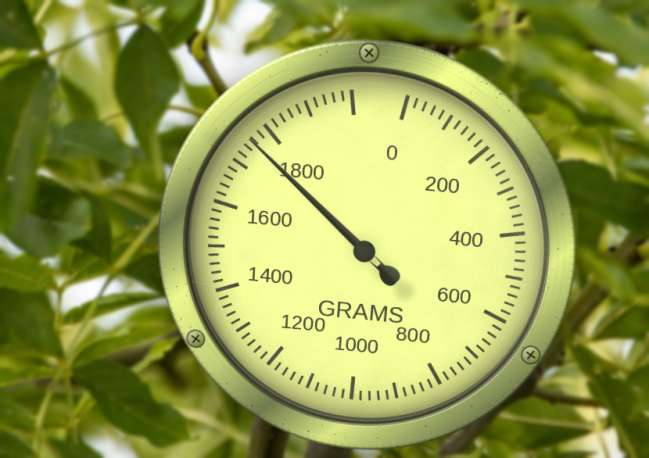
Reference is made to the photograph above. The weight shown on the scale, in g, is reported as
1760 g
